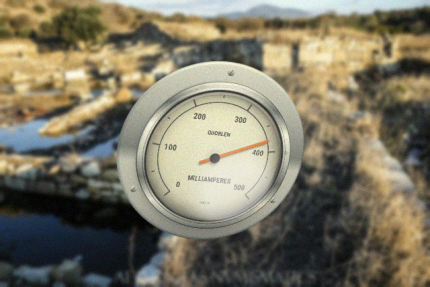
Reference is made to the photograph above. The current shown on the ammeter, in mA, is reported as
375 mA
